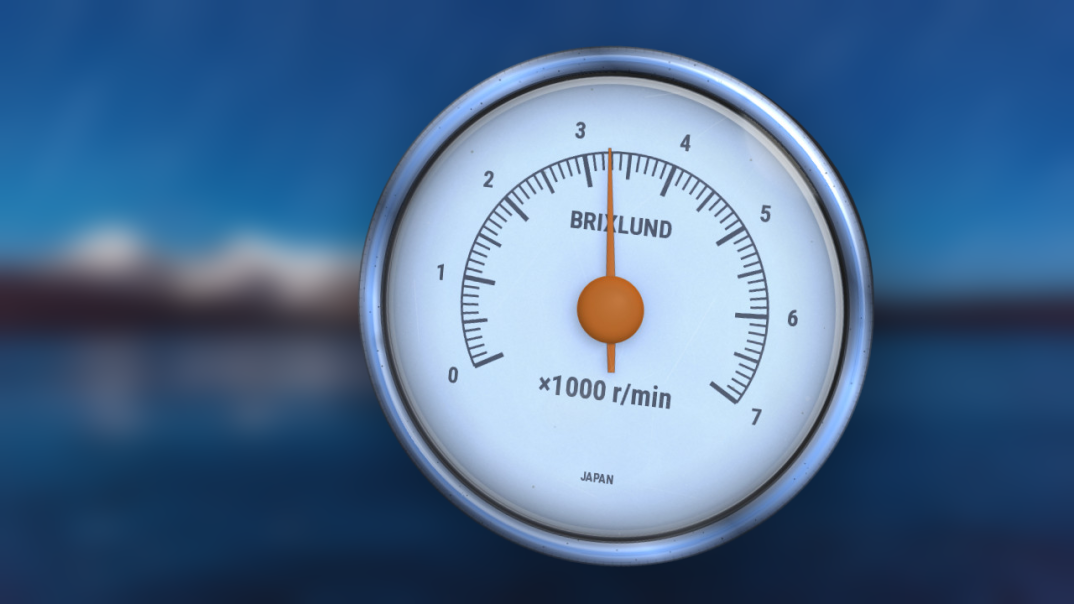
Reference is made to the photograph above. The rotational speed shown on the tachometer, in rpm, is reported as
3300 rpm
